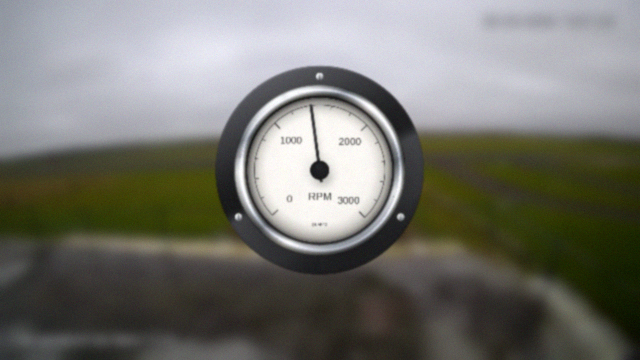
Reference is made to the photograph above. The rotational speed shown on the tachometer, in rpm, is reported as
1400 rpm
